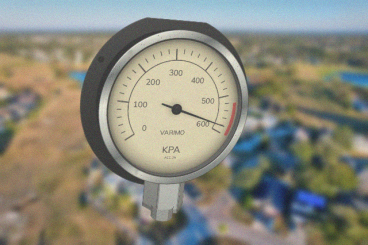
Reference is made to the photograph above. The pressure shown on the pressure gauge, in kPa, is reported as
580 kPa
